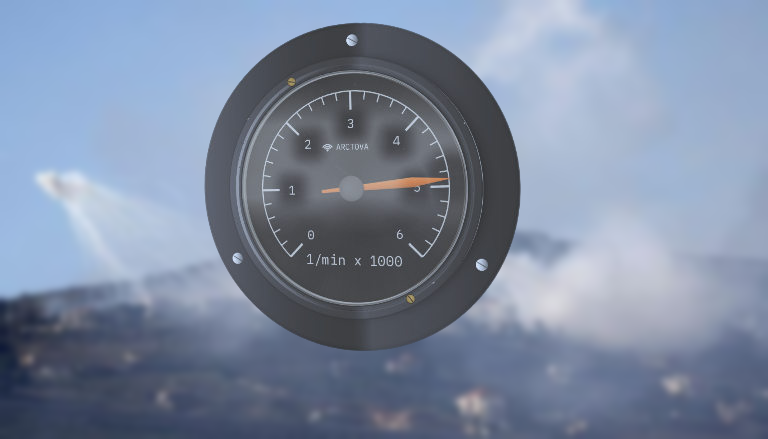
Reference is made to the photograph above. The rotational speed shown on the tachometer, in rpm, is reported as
4900 rpm
